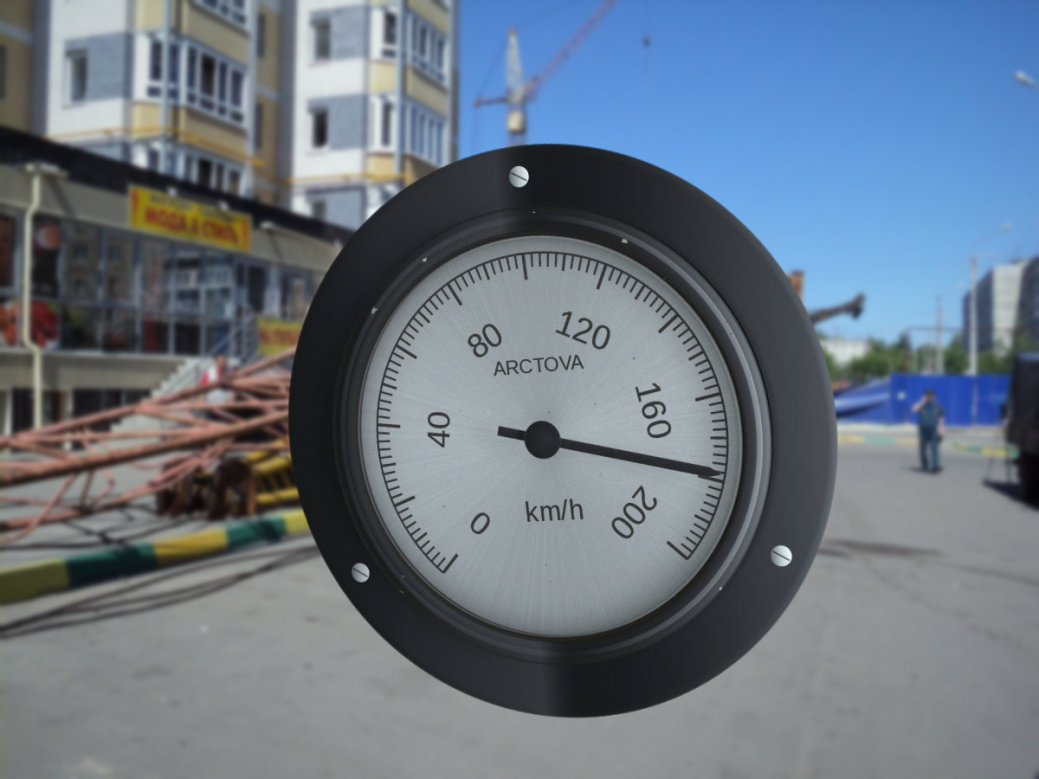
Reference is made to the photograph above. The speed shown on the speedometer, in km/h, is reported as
178 km/h
